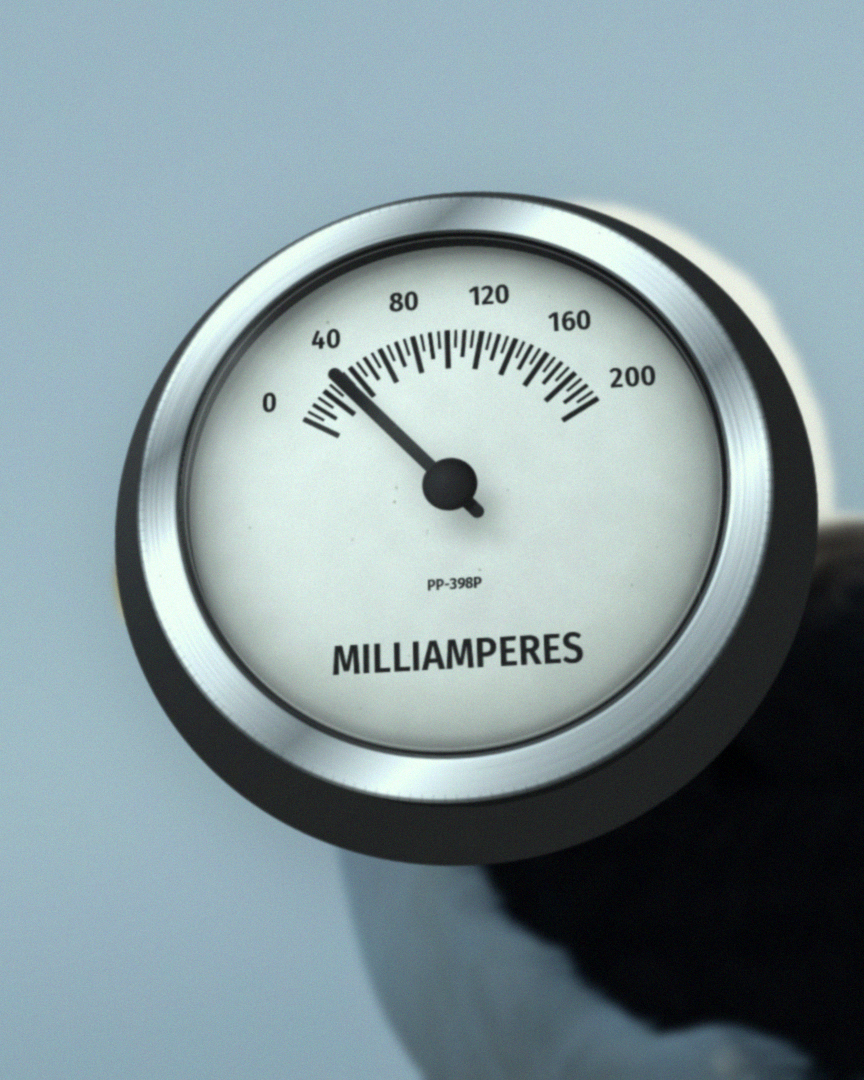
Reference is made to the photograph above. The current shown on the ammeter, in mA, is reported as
30 mA
